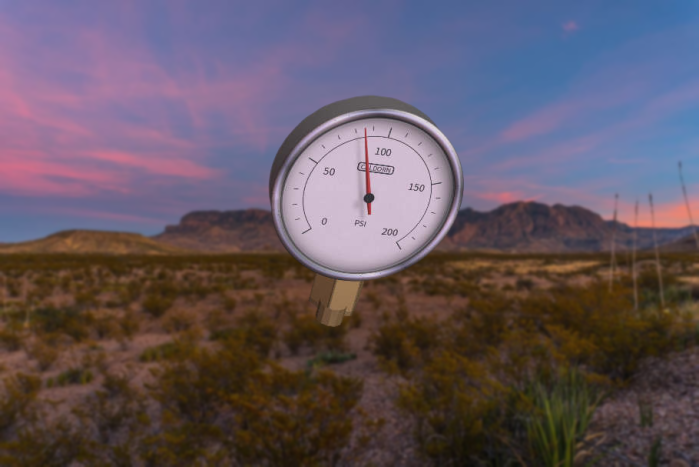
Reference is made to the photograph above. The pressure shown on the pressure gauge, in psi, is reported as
85 psi
